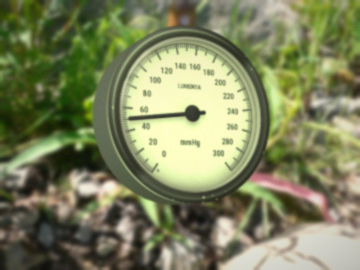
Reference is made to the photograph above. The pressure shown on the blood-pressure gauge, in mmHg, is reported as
50 mmHg
